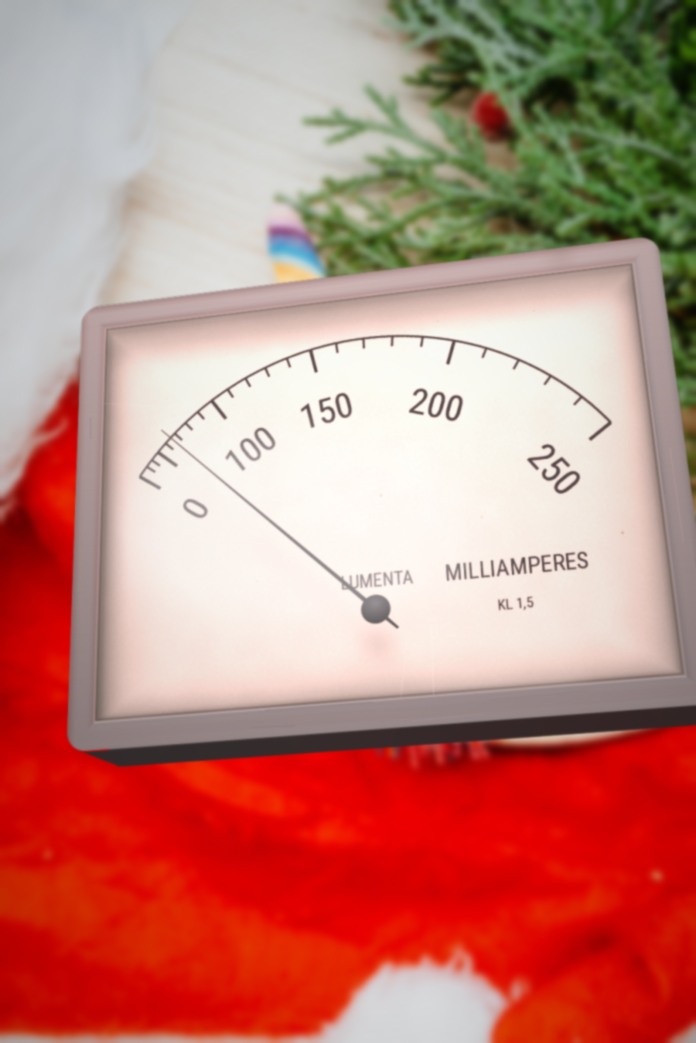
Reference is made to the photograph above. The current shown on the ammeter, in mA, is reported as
65 mA
